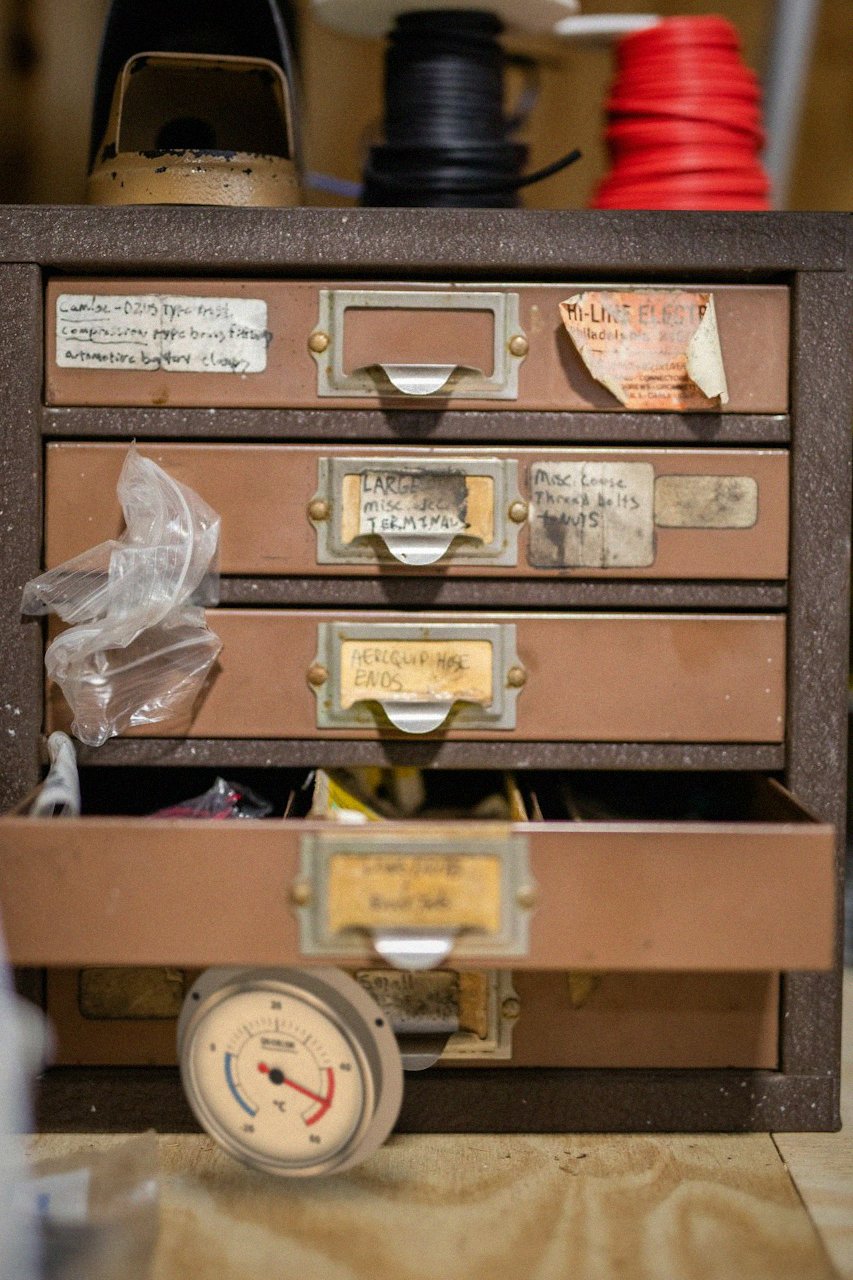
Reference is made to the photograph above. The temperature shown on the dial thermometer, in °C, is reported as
50 °C
